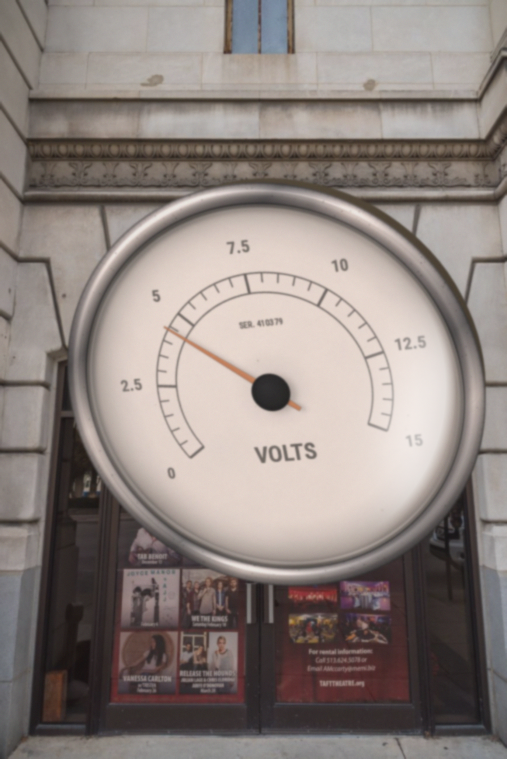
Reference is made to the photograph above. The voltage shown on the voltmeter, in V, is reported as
4.5 V
